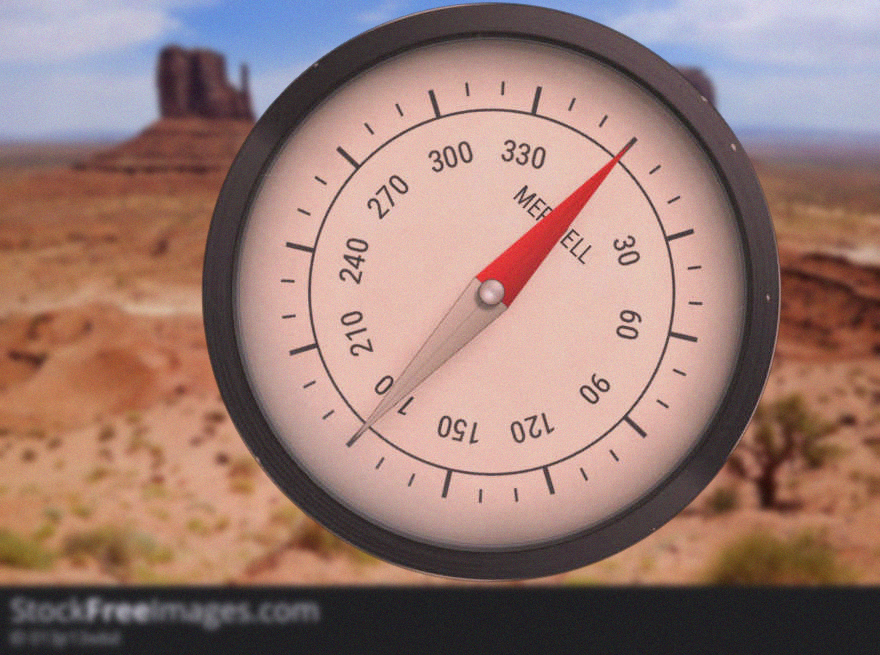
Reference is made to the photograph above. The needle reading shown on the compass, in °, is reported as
0 °
